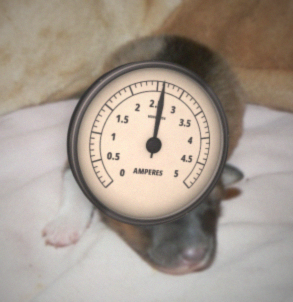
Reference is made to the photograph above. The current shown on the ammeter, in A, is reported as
2.6 A
